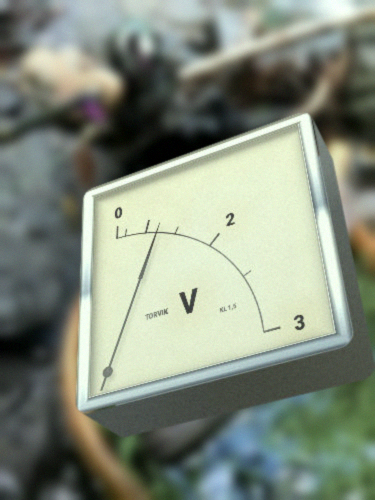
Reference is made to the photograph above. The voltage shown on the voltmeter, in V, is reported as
1.25 V
